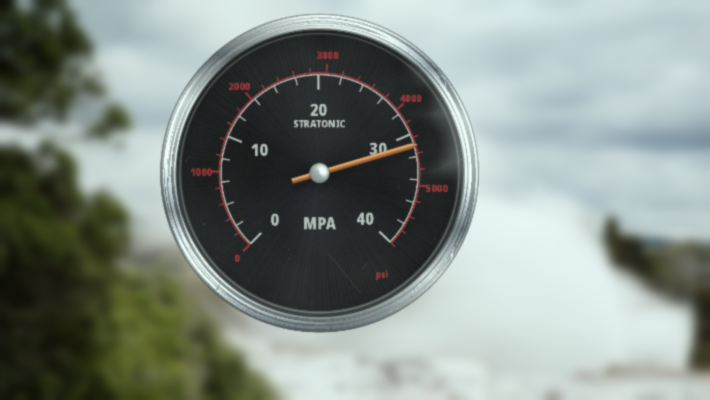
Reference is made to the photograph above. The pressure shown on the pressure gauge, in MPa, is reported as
31 MPa
